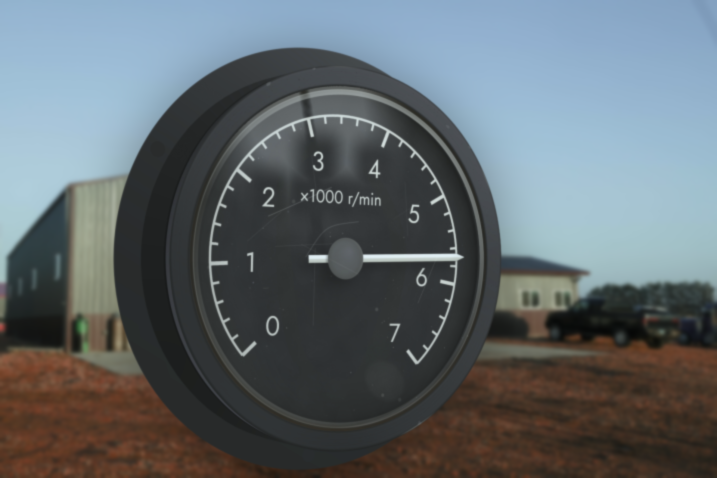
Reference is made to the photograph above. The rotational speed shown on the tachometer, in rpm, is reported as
5700 rpm
